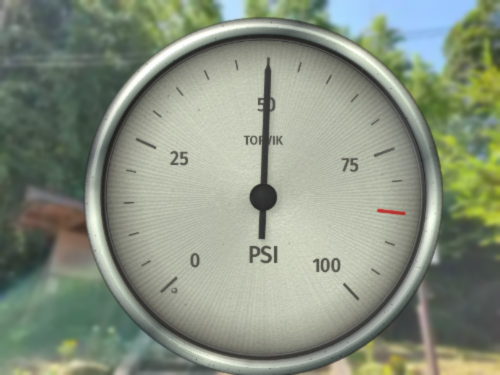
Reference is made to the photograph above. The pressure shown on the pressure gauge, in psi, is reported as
50 psi
